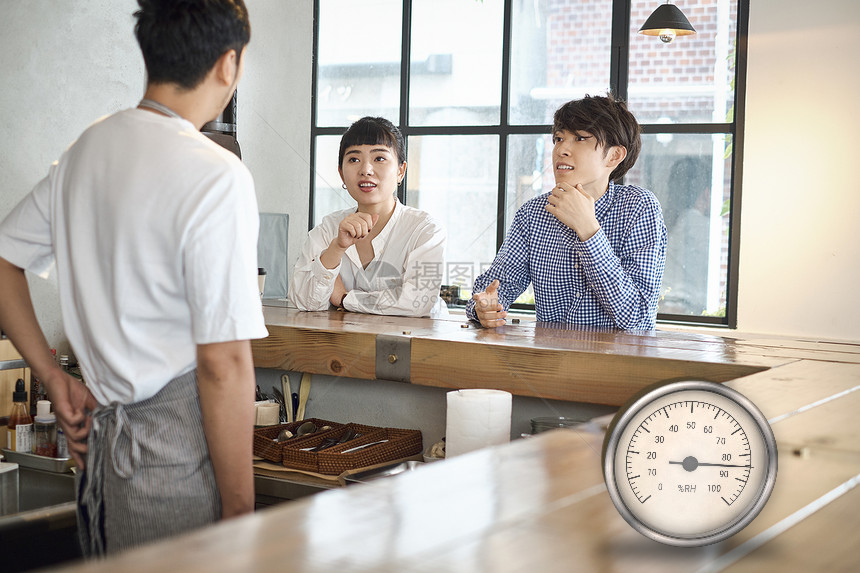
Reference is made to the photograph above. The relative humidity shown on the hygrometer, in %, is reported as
84 %
